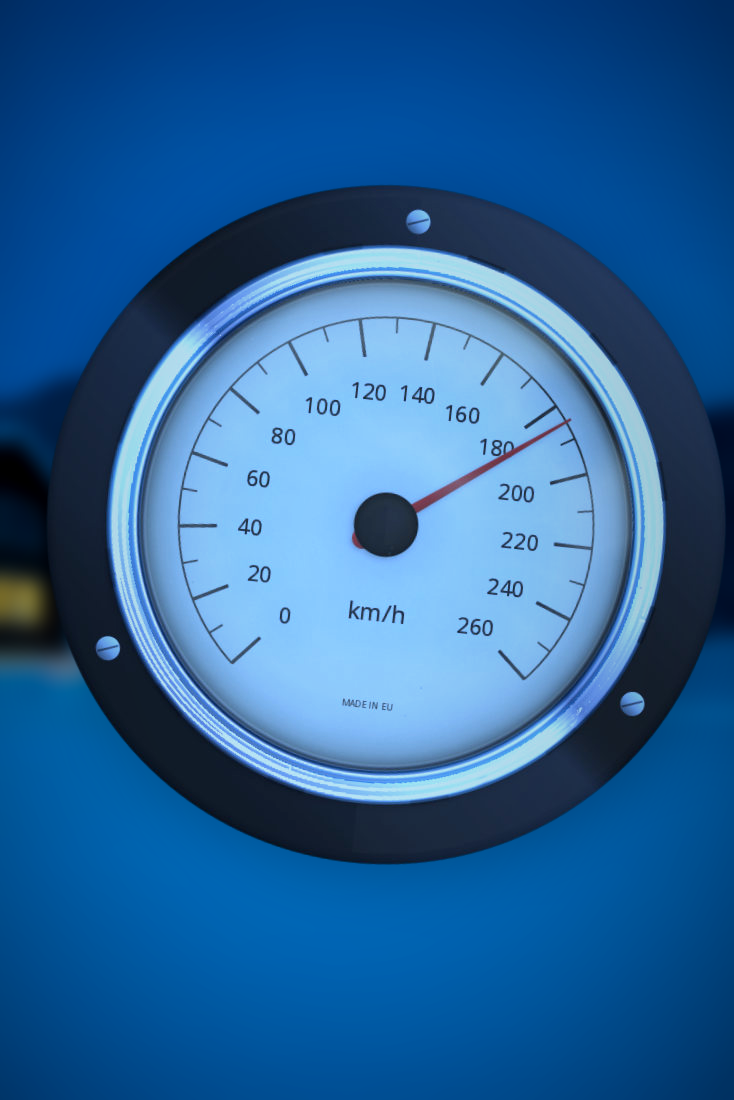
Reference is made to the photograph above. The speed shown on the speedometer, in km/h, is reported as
185 km/h
